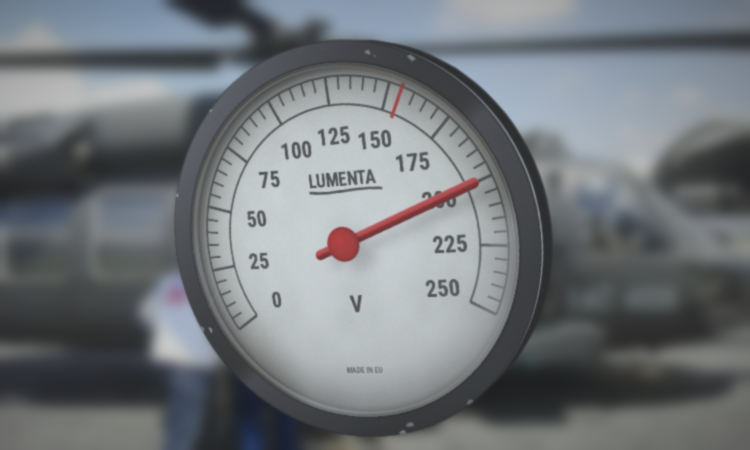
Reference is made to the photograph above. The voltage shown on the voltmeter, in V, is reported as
200 V
